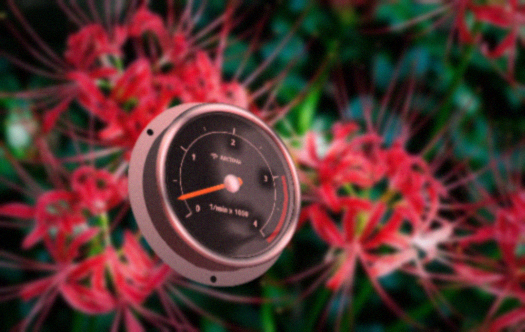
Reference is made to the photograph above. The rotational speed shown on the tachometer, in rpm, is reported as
250 rpm
